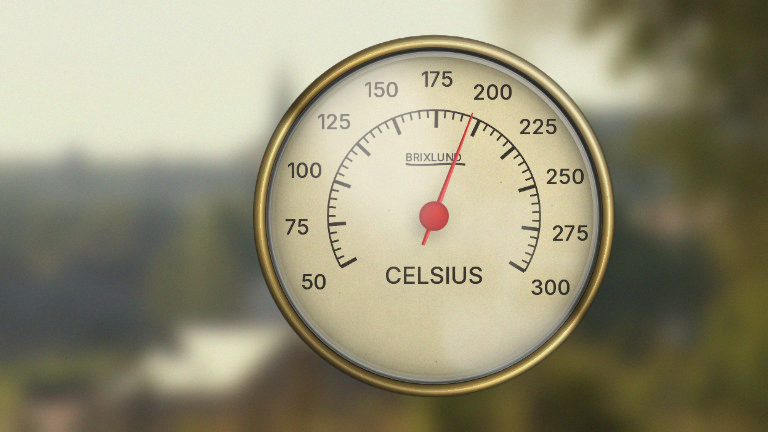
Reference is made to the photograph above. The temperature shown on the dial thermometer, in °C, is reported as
195 °C
